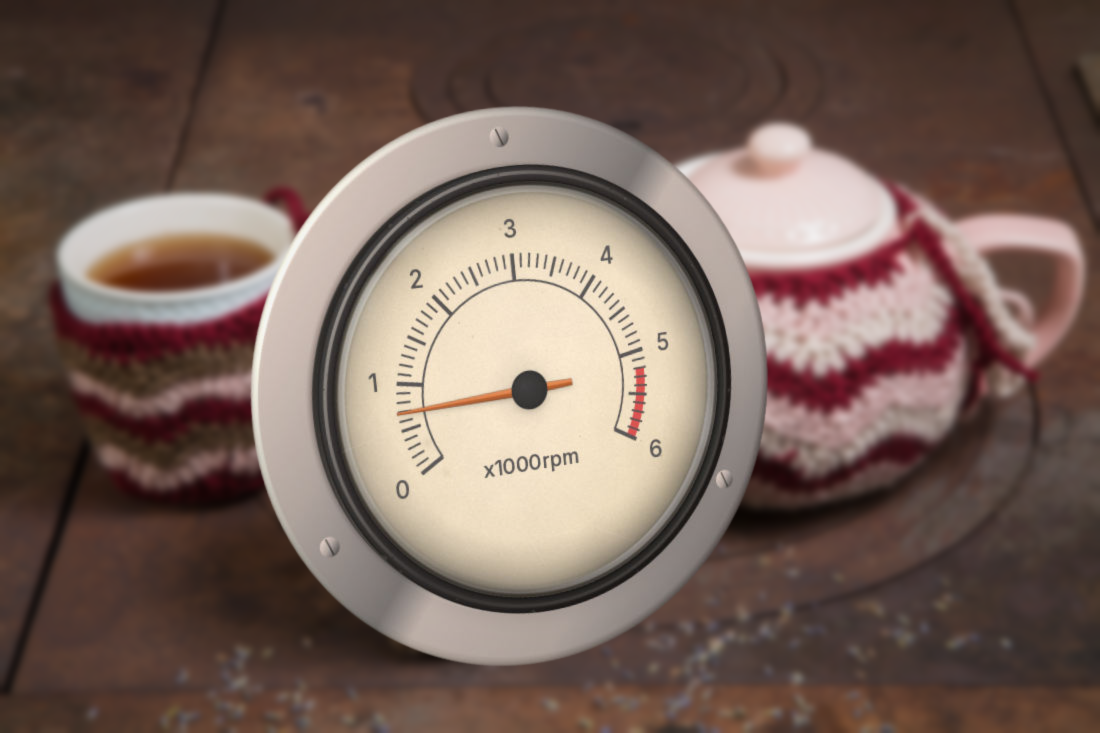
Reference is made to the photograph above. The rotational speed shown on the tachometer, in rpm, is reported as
700 rpm
